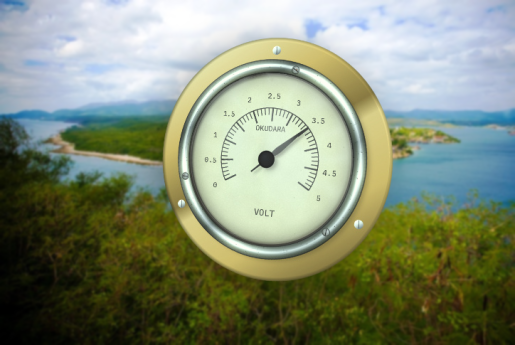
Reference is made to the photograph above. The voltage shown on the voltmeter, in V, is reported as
3.5 V
